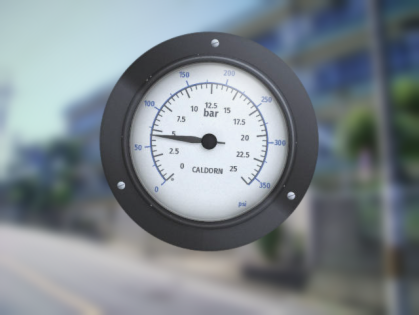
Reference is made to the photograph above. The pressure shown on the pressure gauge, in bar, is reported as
4.5 bar
